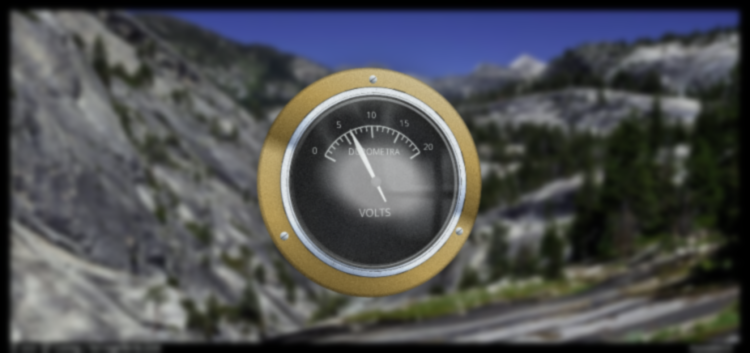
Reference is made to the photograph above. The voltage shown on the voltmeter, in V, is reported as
6 V
